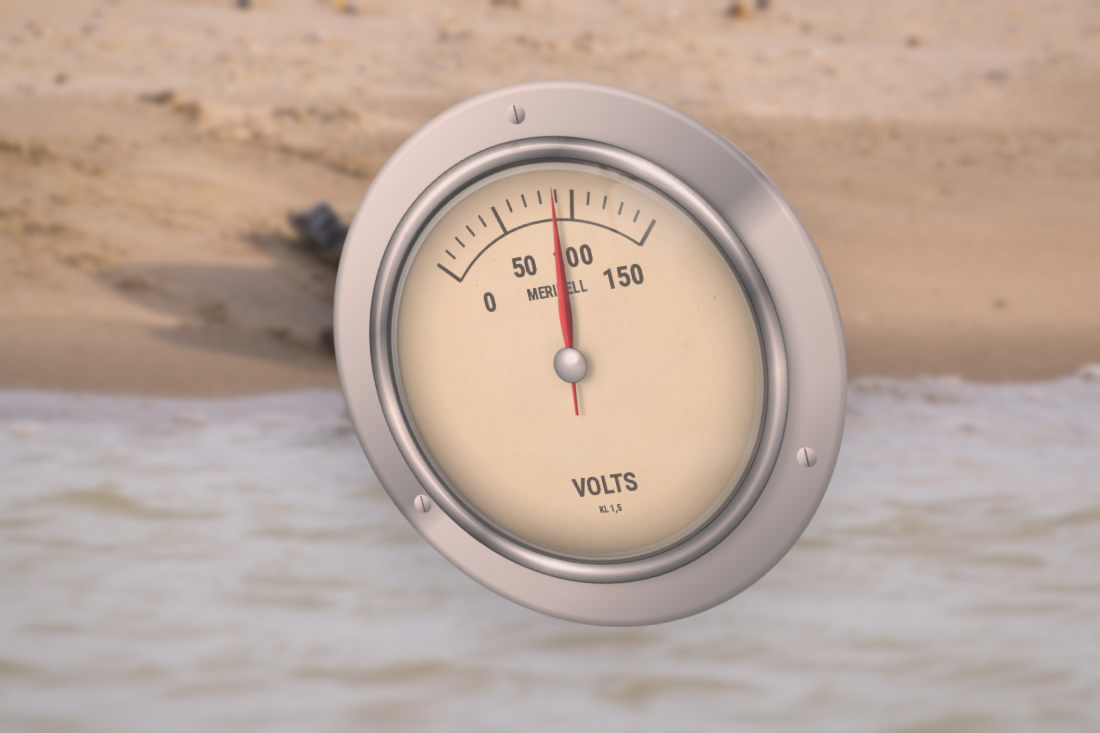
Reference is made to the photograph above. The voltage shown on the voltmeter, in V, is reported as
90 V
